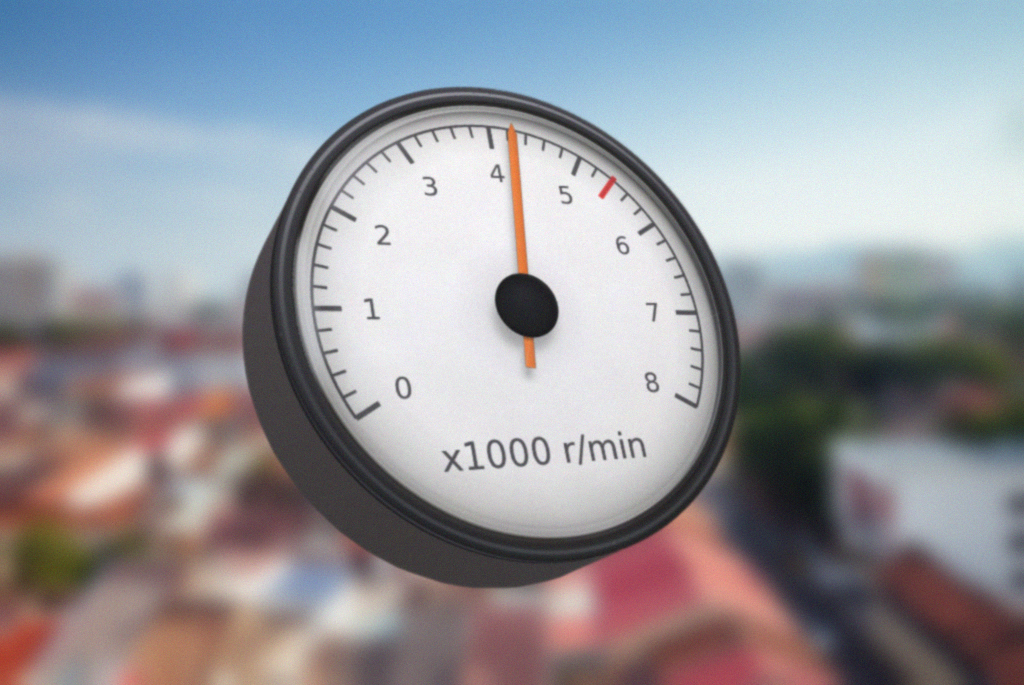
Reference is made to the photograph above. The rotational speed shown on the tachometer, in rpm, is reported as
4200 rpm
